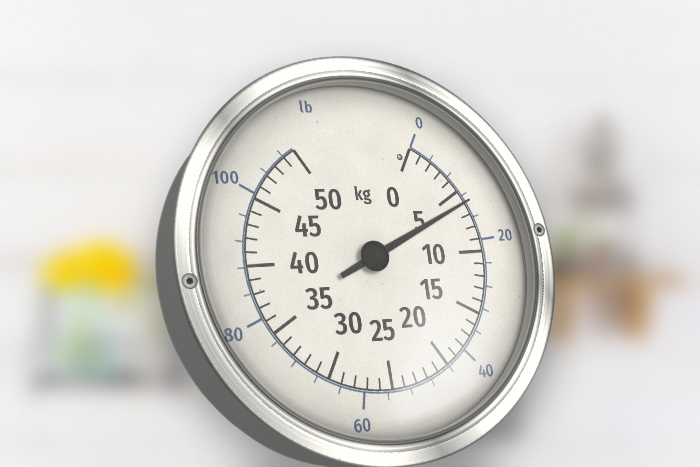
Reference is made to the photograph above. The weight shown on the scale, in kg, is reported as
6 kg
